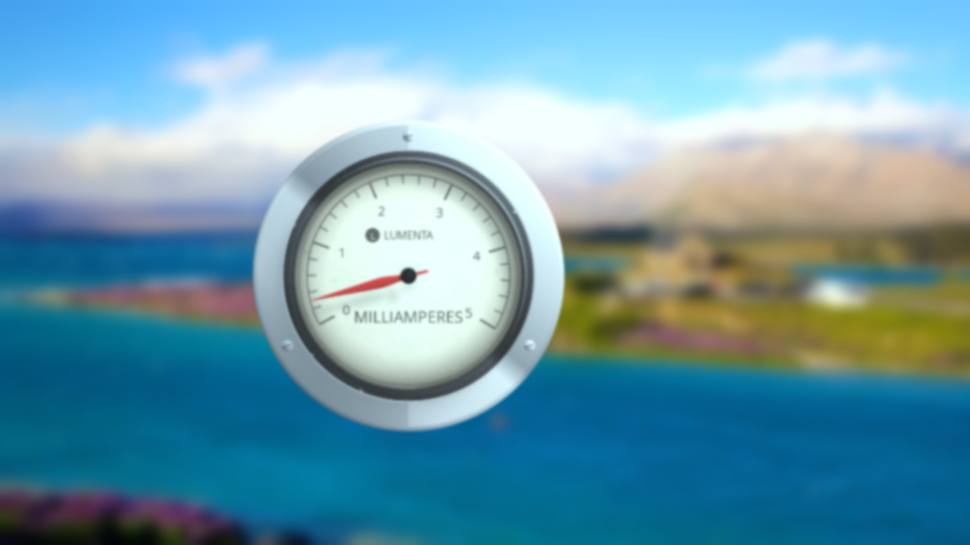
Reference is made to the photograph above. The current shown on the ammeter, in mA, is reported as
0.3 mA
